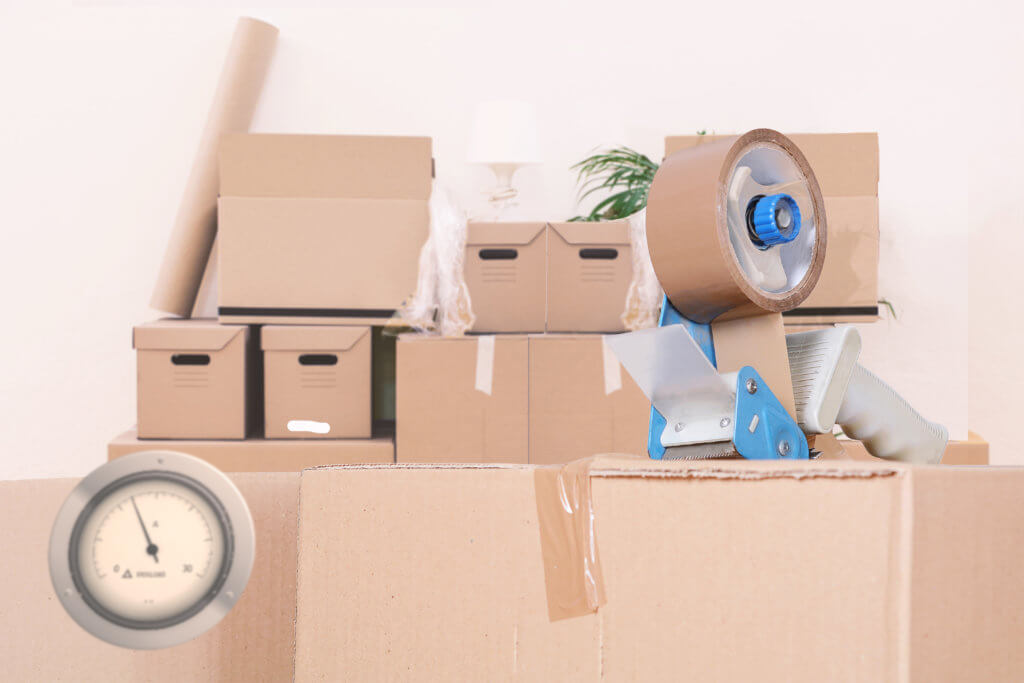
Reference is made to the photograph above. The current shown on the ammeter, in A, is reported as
12 A
